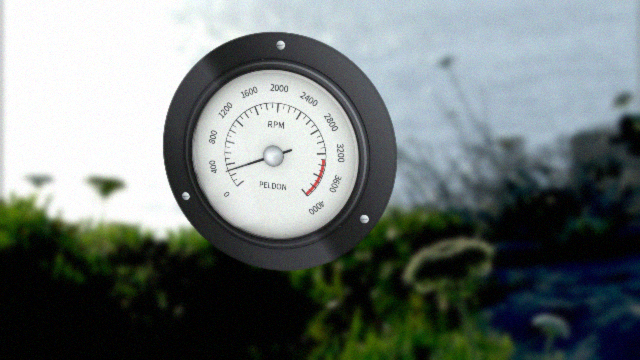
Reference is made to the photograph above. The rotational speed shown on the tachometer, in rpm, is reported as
300 rpm
